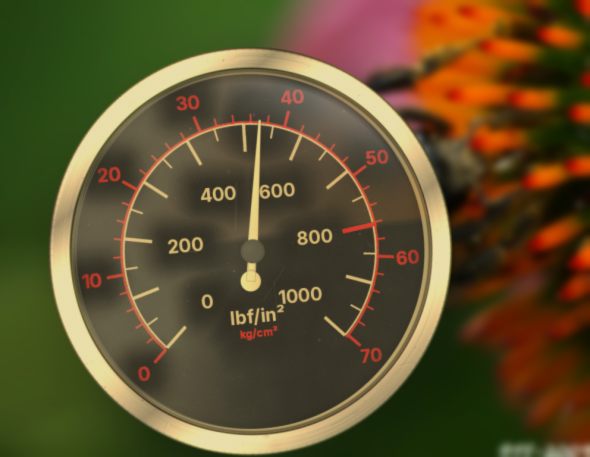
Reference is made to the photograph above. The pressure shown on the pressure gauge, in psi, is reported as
525 psi
